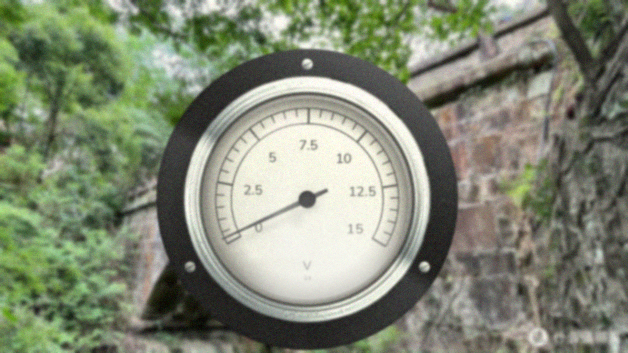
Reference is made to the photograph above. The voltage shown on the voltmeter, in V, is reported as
0.25 V
